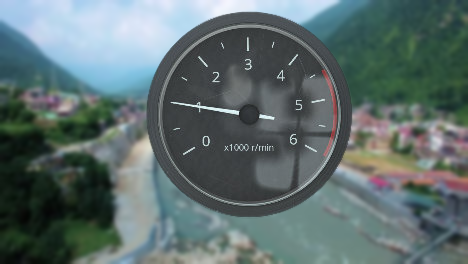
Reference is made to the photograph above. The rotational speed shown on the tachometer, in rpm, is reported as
1000 rpm
